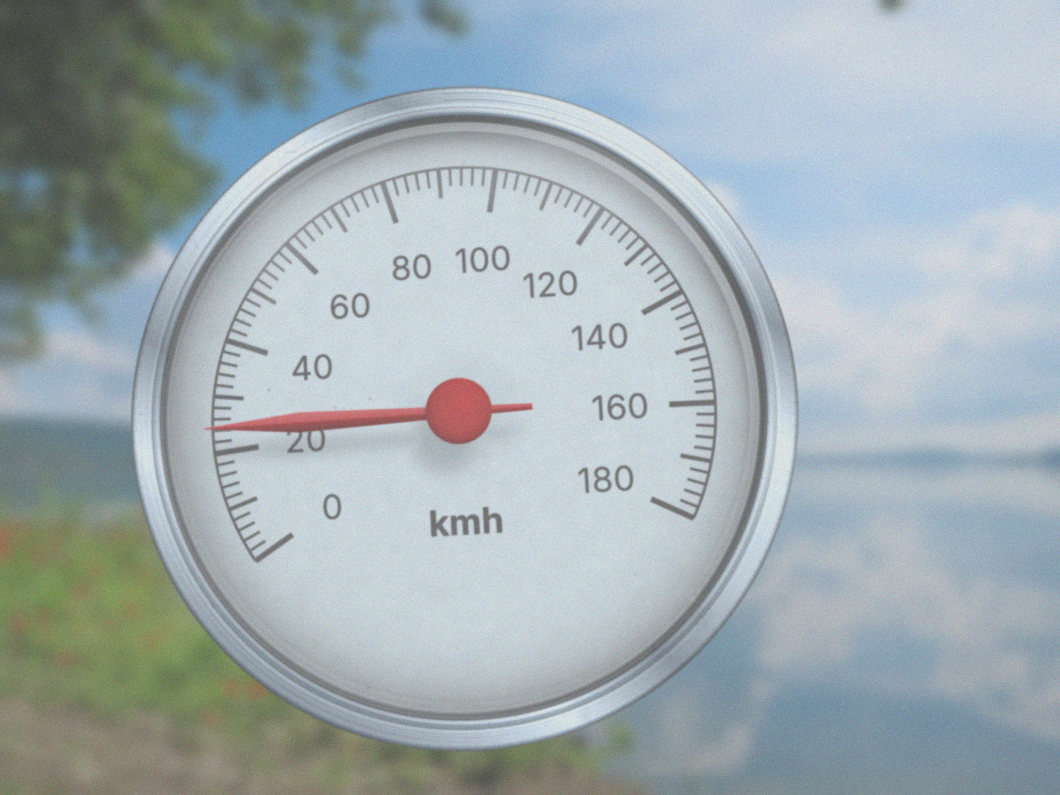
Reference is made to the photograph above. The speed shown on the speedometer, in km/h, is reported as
24 km/h
